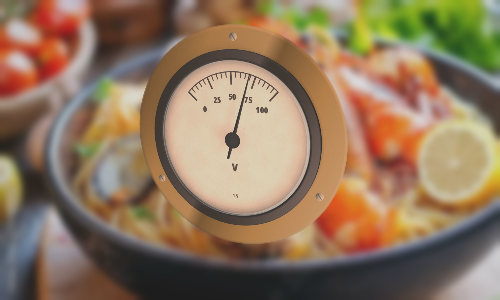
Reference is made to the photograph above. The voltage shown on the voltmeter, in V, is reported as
70 V
